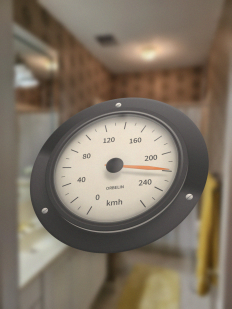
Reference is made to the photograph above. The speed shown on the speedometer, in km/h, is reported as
220 km/h
